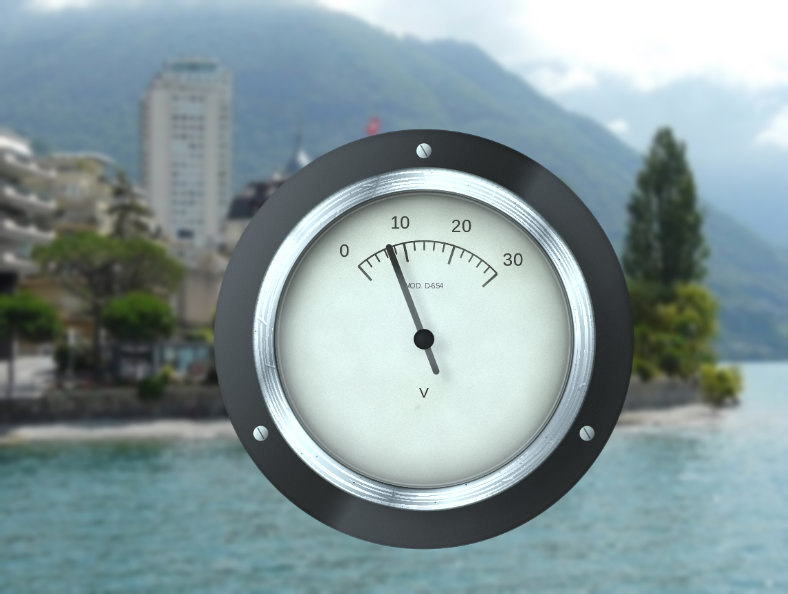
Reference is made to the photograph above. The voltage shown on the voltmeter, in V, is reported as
7 V
